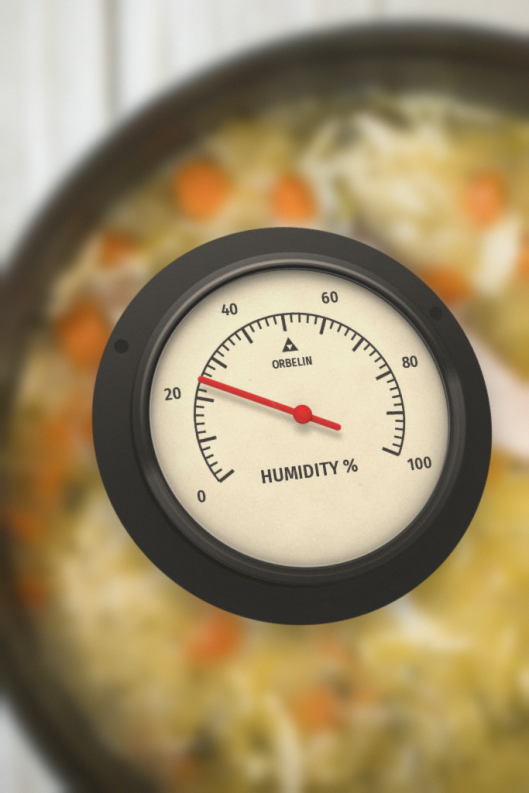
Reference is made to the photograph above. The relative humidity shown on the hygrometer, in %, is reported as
24 %
